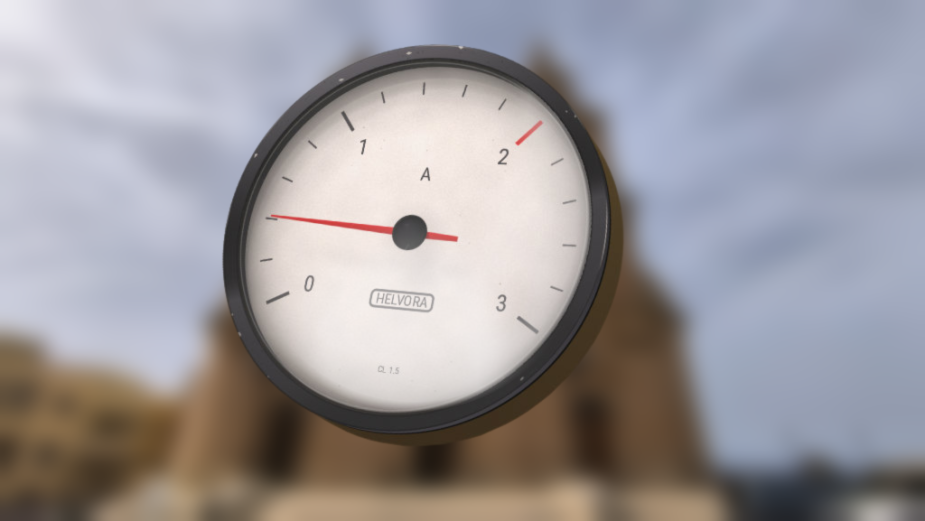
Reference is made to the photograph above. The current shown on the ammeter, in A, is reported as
0.4 A
